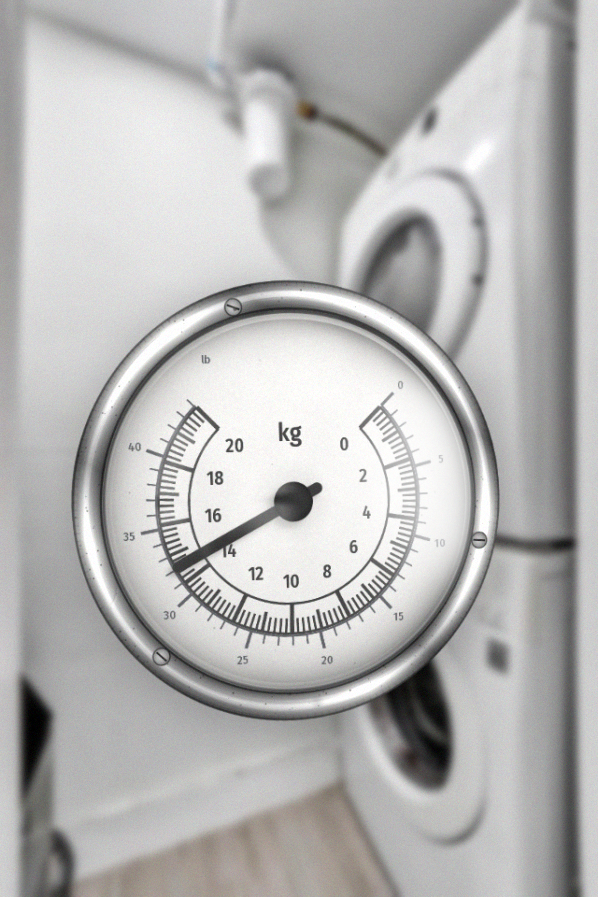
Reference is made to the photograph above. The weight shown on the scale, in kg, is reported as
14.6 kg
